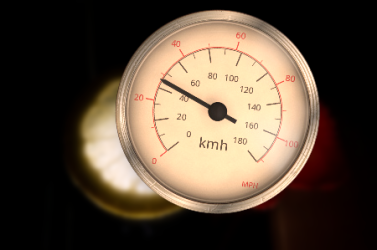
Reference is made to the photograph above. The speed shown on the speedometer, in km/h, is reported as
45 km/h
